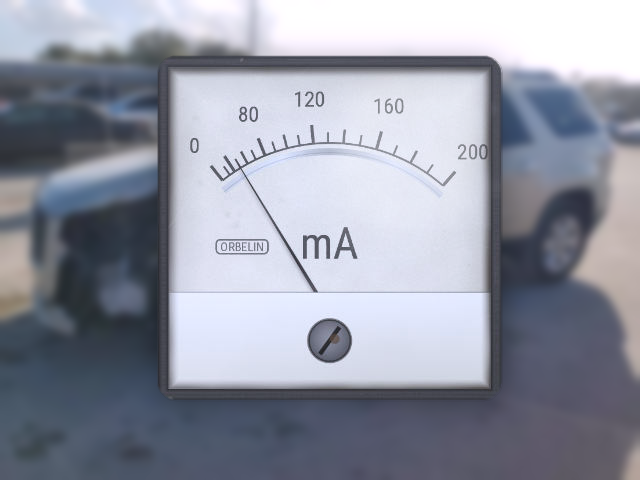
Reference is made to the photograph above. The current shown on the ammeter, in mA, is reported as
50 mA
